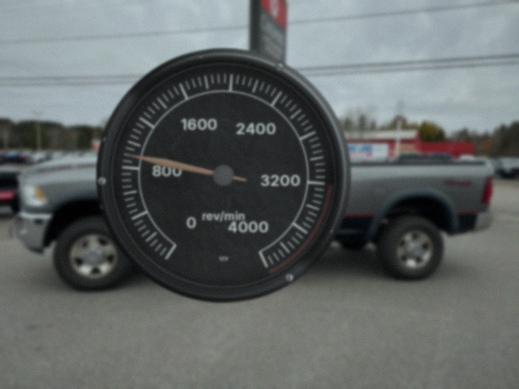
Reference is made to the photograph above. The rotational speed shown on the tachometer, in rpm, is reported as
900 rpm
